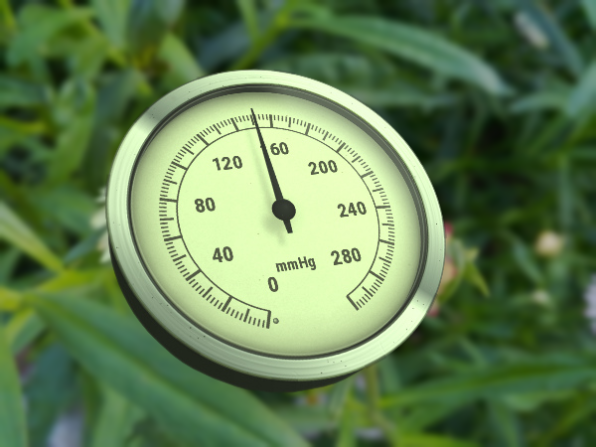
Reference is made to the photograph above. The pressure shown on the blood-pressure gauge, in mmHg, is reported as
150 mmHg
